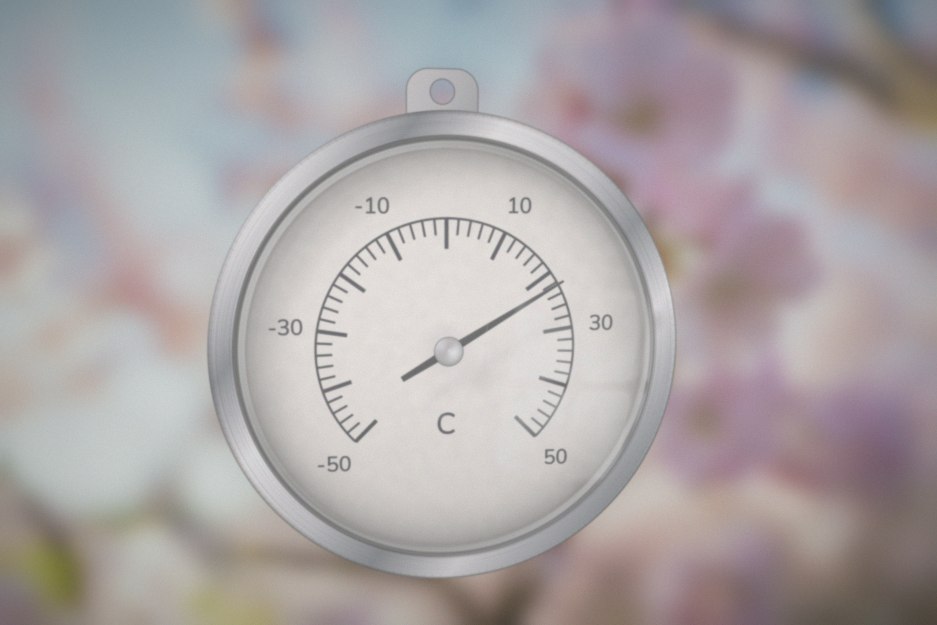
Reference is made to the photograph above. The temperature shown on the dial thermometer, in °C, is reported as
22 °C
